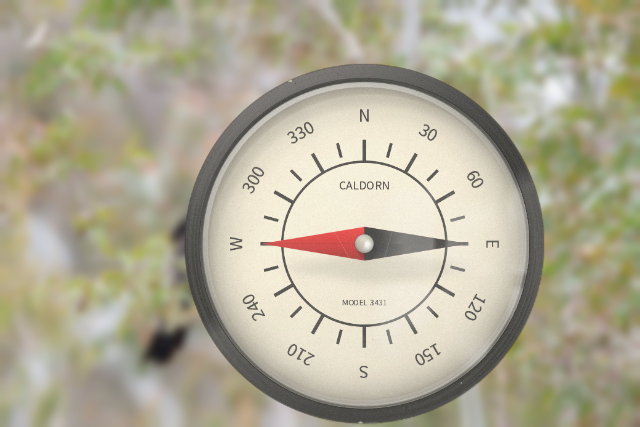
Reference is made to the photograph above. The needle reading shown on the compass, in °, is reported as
270 °
